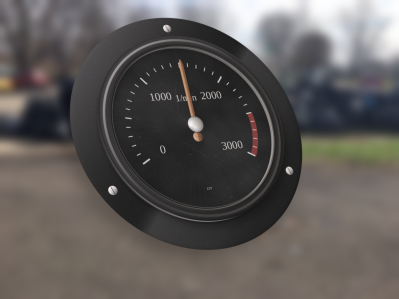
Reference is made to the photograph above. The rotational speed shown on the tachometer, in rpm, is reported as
1500 rpm
